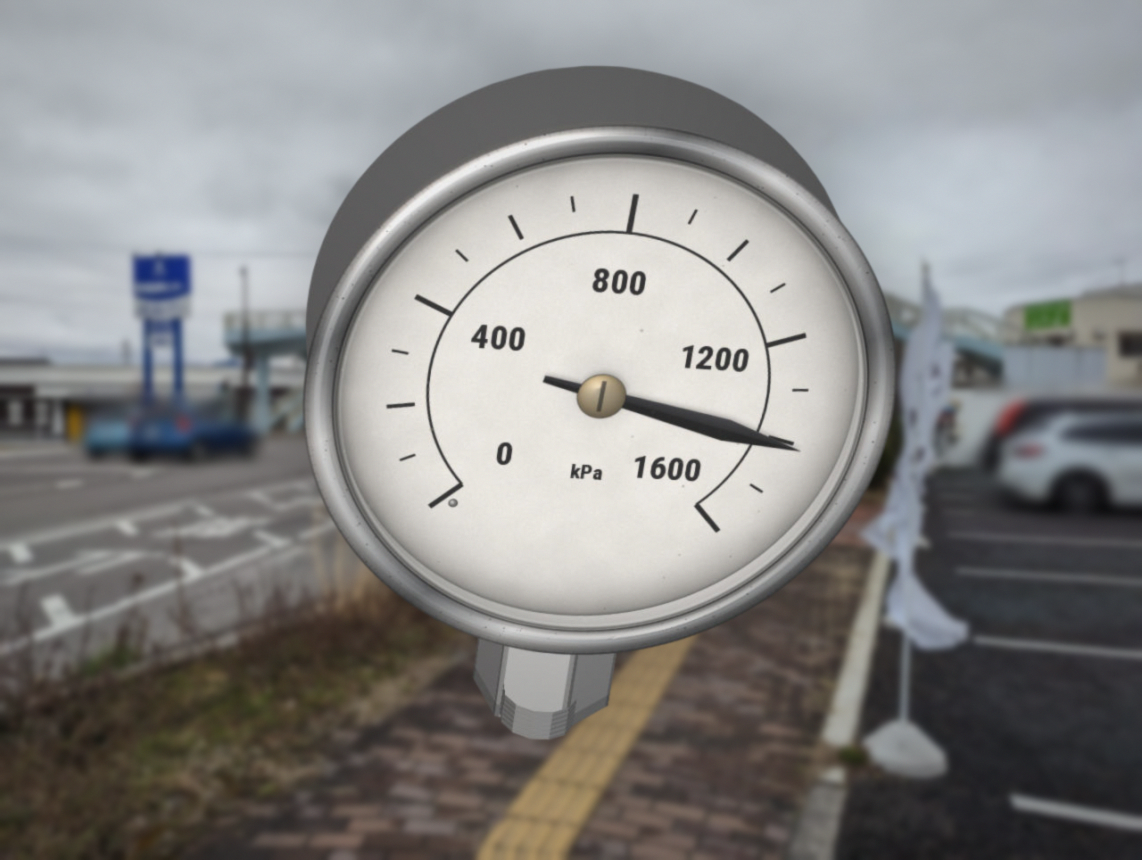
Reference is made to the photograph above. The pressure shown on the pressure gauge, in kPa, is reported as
1400 kPa
